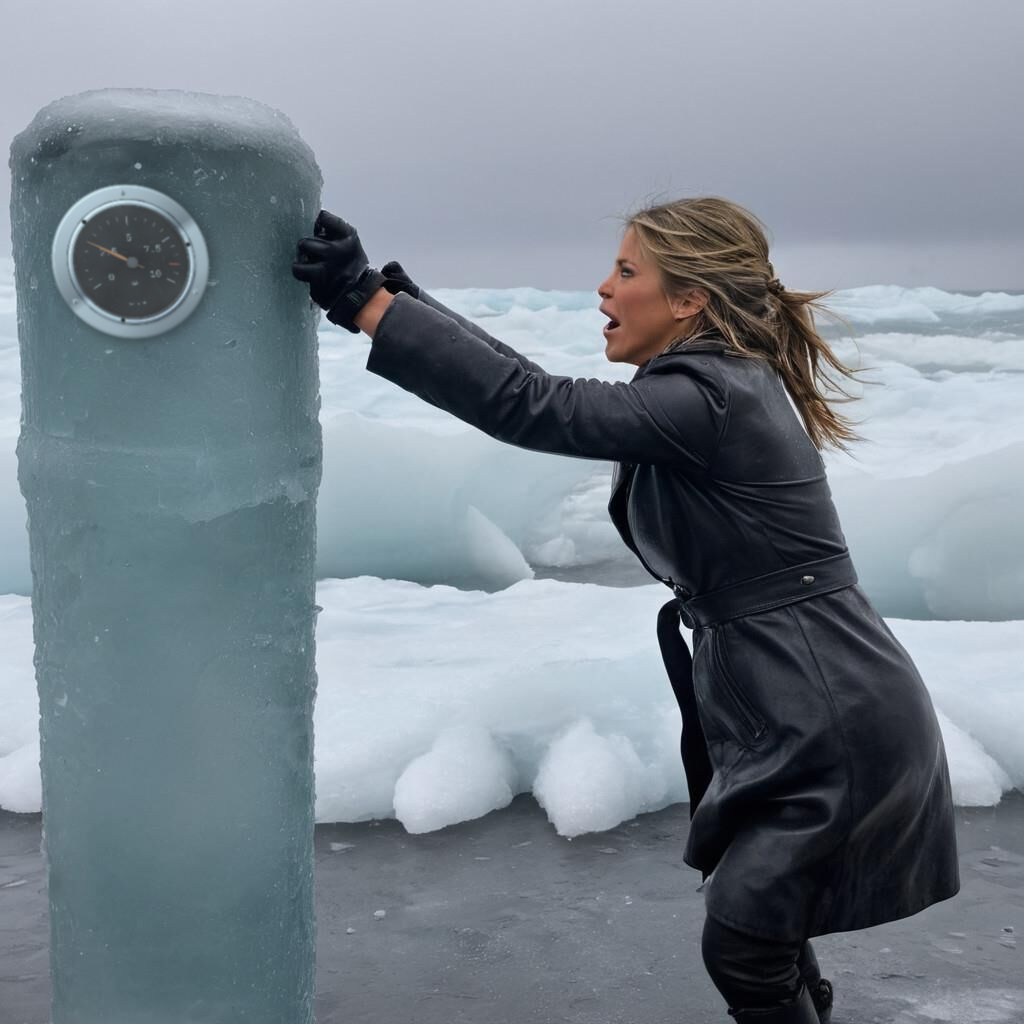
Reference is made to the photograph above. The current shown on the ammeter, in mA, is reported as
2.5 mA
